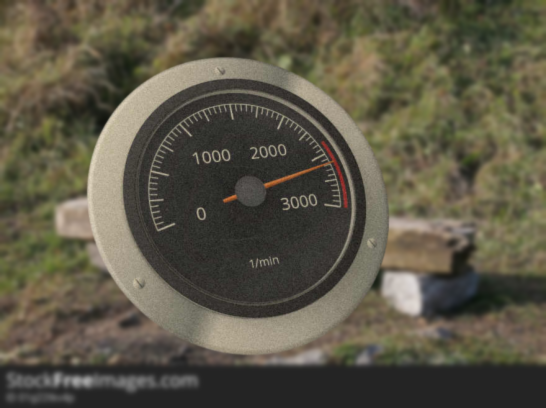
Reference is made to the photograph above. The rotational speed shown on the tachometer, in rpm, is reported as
2600 rpm
